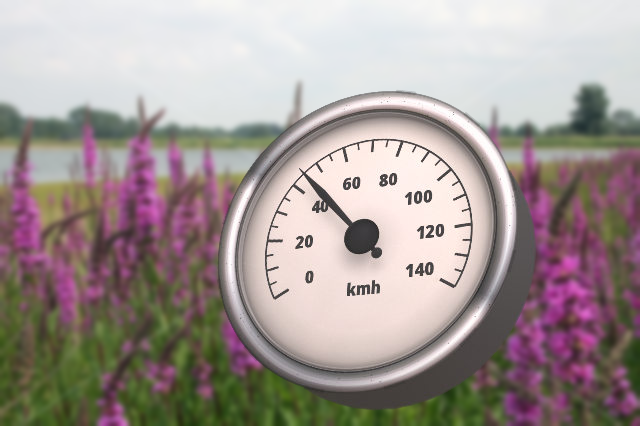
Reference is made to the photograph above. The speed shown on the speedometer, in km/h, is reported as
45 km/h
